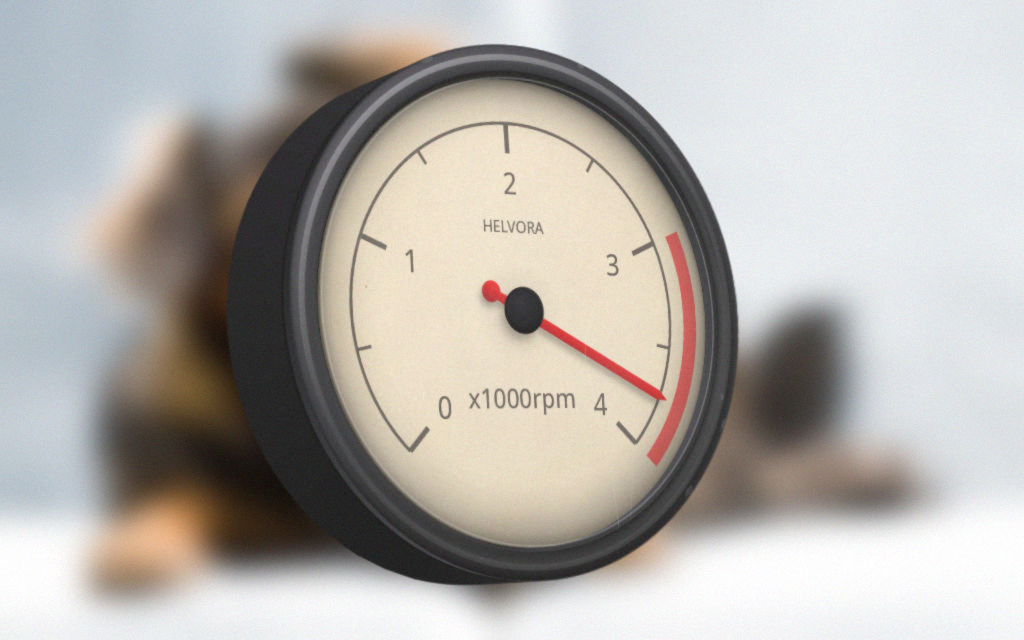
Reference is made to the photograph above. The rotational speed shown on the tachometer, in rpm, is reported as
3750 rpm
